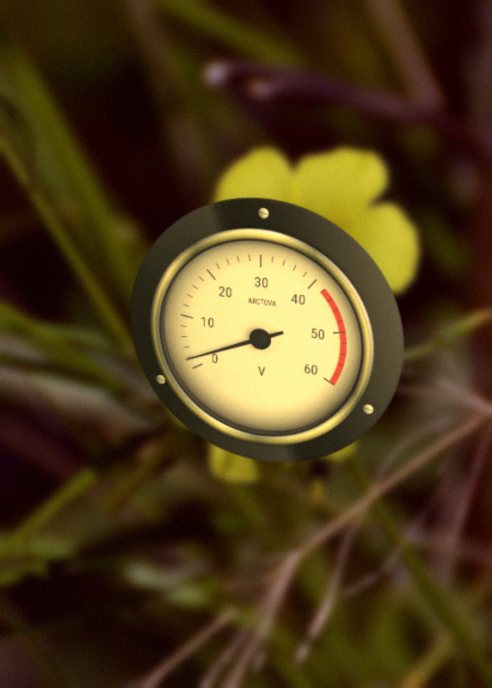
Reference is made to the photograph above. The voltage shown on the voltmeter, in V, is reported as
2 V
